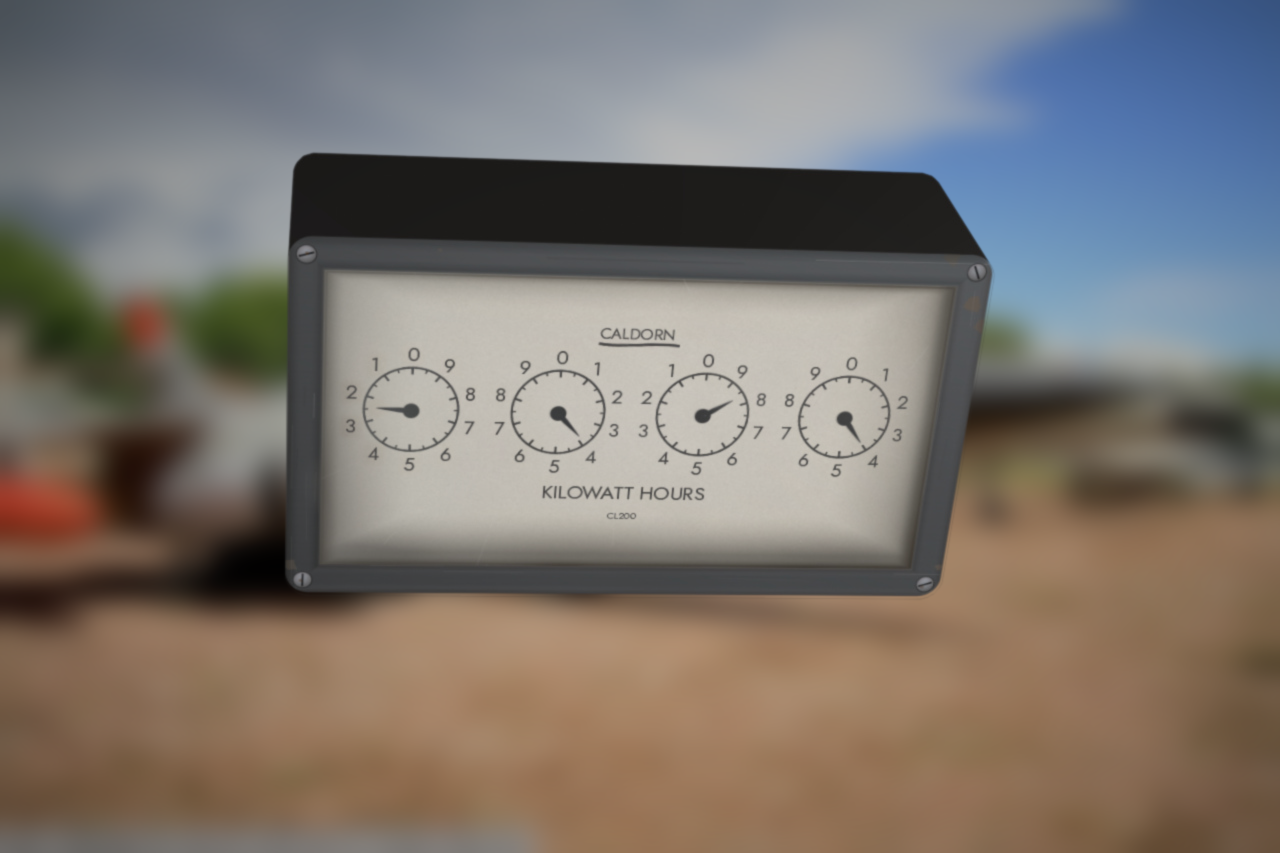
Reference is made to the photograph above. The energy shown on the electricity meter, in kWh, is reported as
2384 kWh
